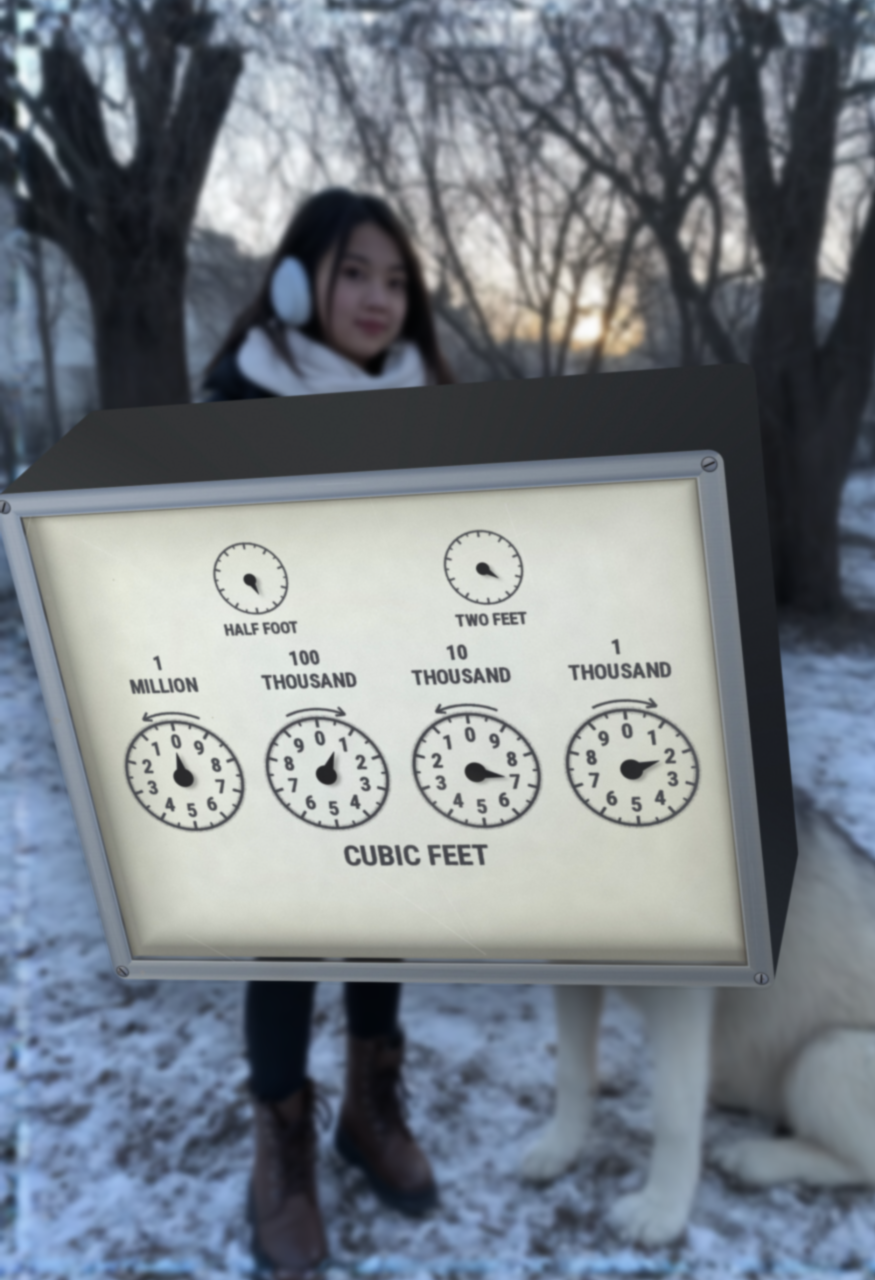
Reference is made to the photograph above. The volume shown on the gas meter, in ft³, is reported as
7200 ft³
